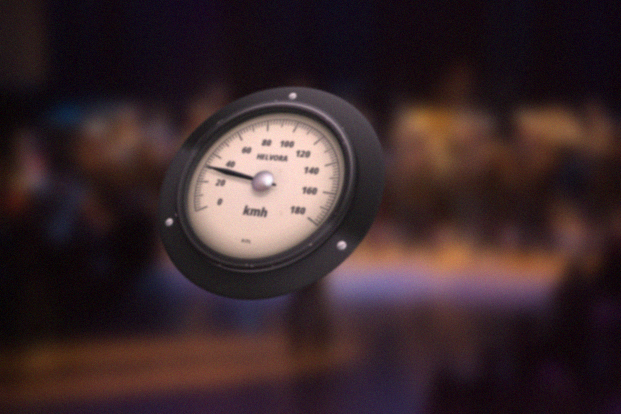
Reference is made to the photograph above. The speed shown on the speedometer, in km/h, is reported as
30 km/h
